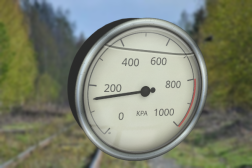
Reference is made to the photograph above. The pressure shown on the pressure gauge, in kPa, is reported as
150 kPa
